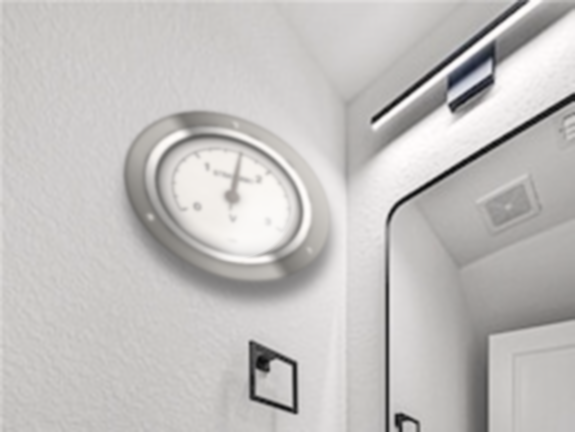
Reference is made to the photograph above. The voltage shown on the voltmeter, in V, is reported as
1.6 V
